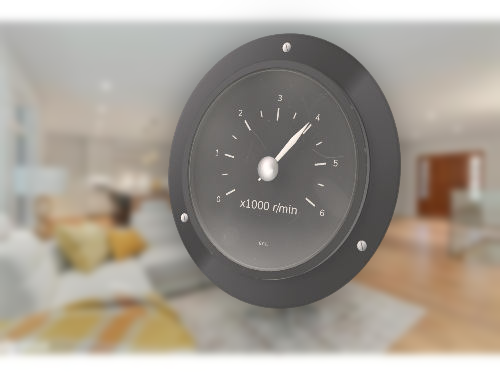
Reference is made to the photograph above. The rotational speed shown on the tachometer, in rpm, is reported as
4000 rpm
